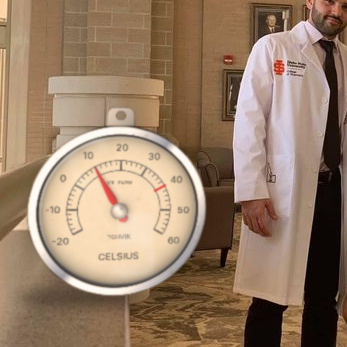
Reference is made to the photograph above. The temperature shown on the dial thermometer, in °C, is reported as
10 °C
